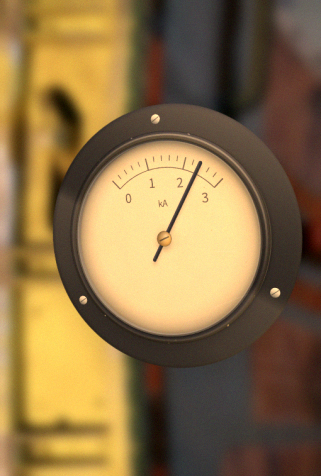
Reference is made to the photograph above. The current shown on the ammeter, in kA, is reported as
2.4 kA
